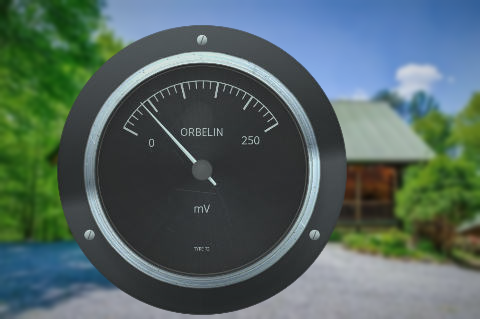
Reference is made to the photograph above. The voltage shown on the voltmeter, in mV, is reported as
40 mV
